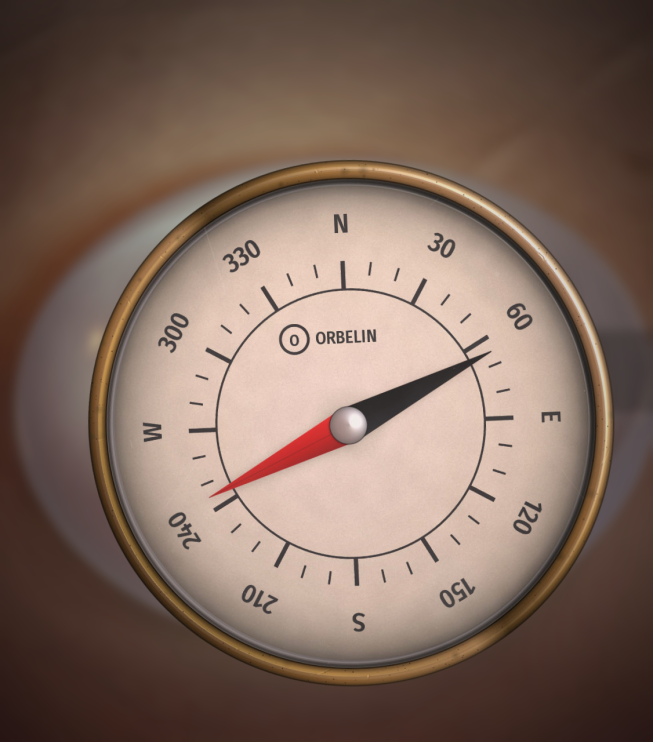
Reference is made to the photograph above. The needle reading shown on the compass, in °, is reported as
245 °
